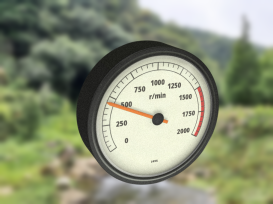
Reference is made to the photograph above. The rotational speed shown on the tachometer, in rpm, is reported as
450 rpm
